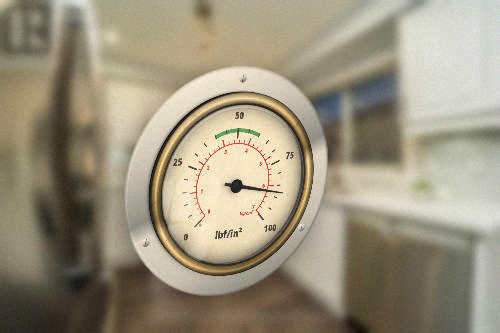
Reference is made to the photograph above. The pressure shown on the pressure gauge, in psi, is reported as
87.5 psi
